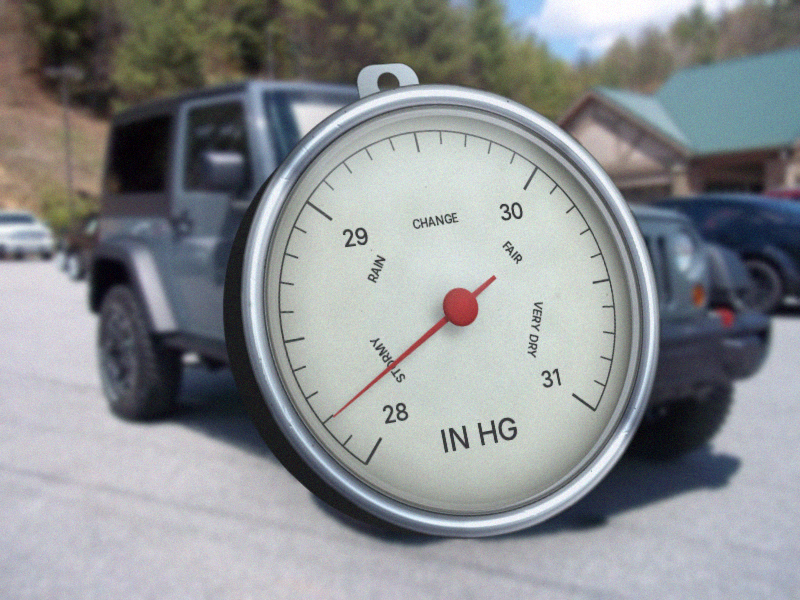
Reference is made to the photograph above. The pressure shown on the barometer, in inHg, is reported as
28.2 inHg
